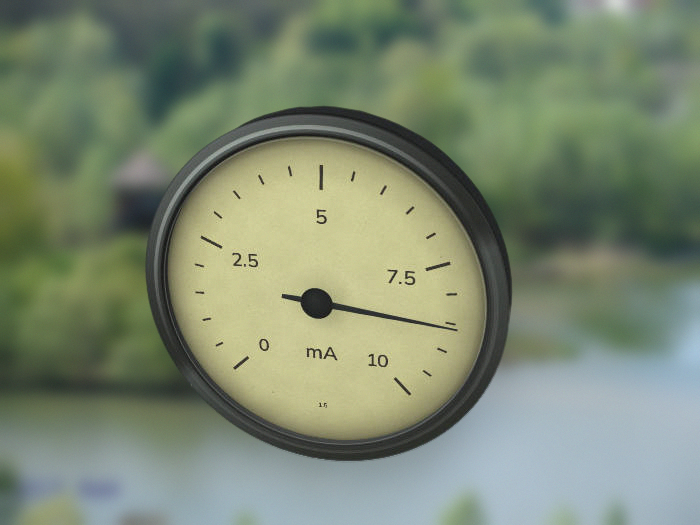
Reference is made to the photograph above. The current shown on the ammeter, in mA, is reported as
8.5 mA
